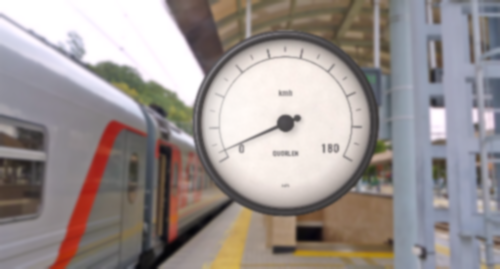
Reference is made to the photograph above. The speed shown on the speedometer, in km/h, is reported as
5 km/h
